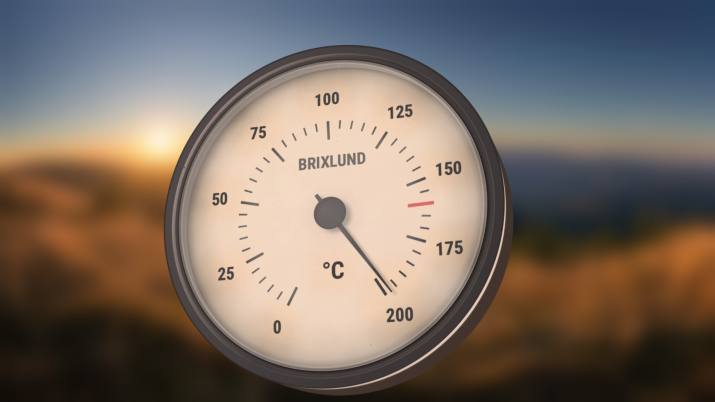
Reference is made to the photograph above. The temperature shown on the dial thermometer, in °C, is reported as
197.5 °C
